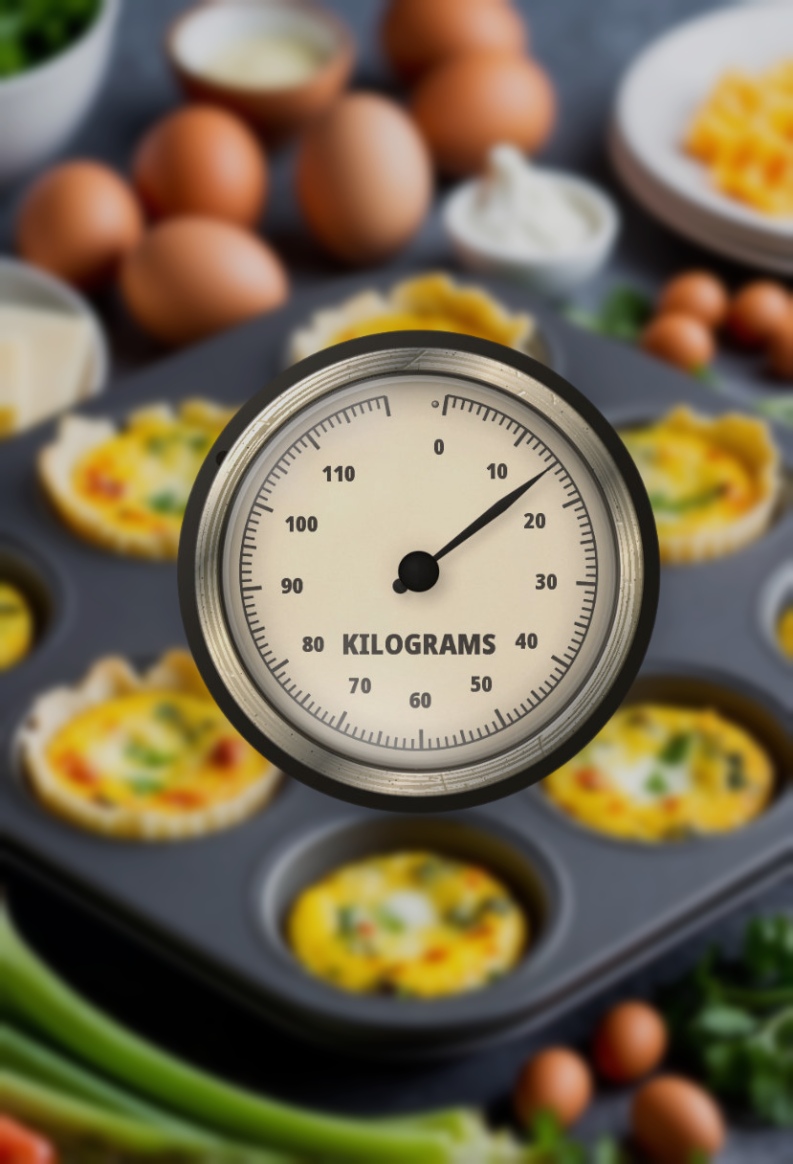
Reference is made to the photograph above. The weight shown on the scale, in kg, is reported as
15 kg
